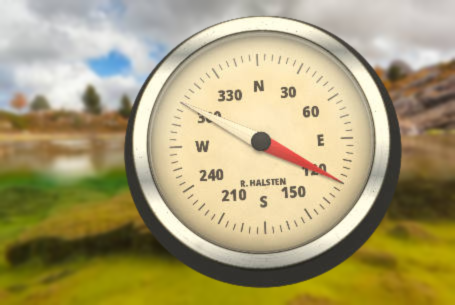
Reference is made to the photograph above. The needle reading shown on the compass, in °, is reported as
120 °
